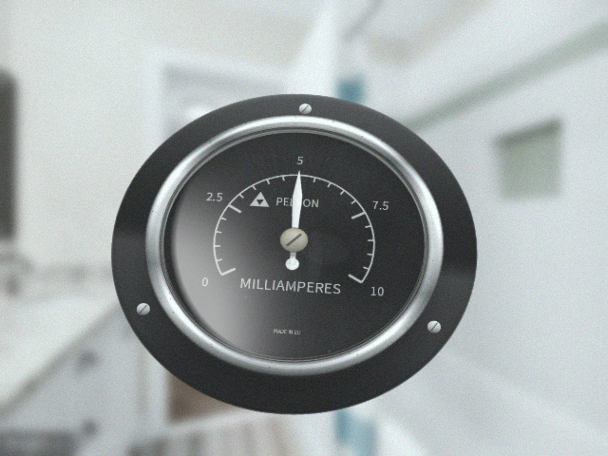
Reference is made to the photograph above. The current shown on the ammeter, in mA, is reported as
5 mA
